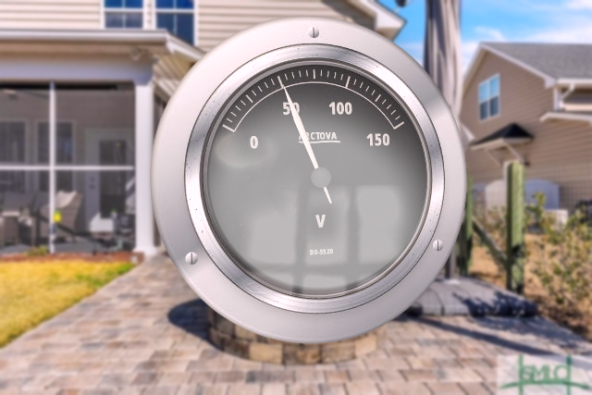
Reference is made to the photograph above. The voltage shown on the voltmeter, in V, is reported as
50 V
